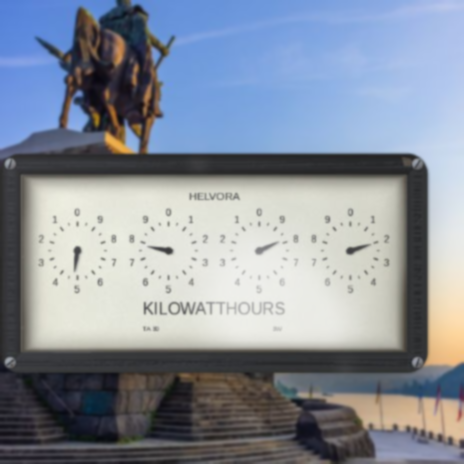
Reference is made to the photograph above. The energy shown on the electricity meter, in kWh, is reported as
4782 kWh
